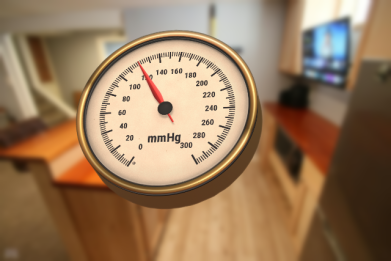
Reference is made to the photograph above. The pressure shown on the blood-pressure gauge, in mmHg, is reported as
120 mmHg
